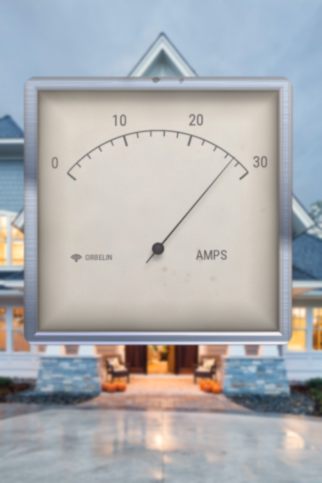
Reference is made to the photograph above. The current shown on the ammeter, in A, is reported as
27 A
